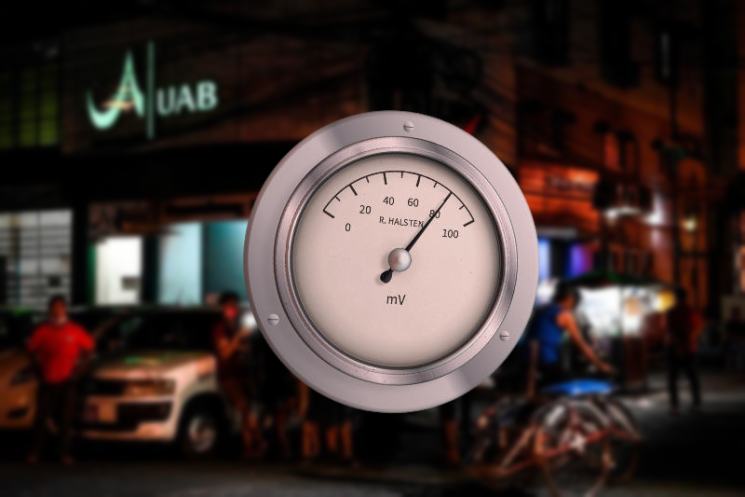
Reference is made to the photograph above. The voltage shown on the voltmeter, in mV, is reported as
80 mV
